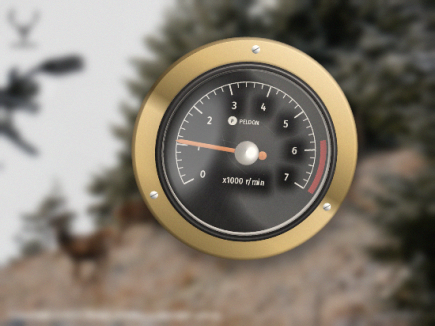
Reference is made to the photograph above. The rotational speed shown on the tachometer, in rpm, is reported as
1100 rpm
